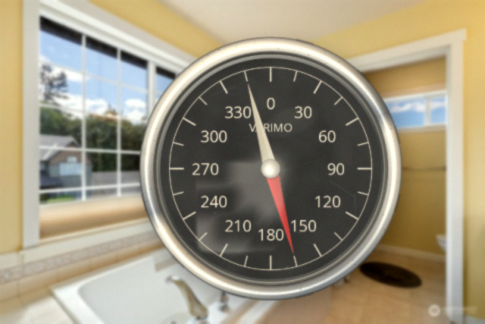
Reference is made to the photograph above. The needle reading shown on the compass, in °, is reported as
165 °
